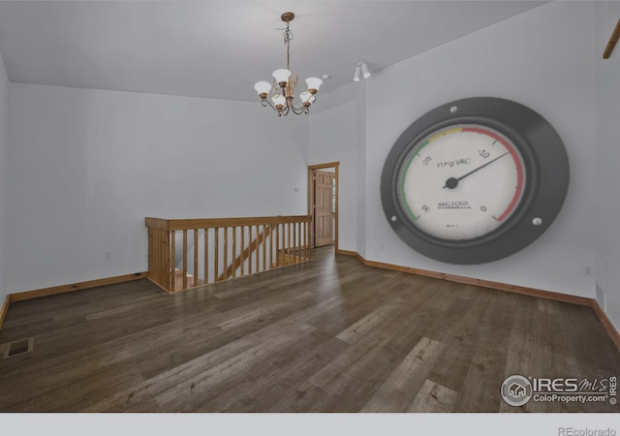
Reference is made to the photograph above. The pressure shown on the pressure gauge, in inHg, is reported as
-8 inHg
